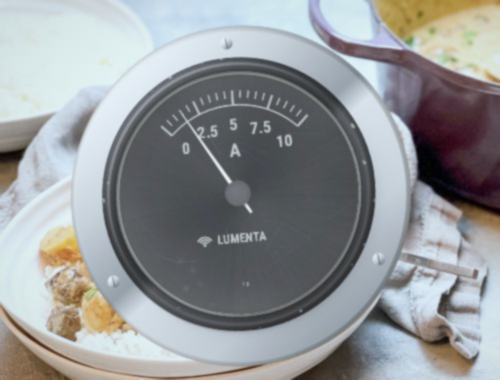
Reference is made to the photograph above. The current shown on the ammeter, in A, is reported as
1.5 A
